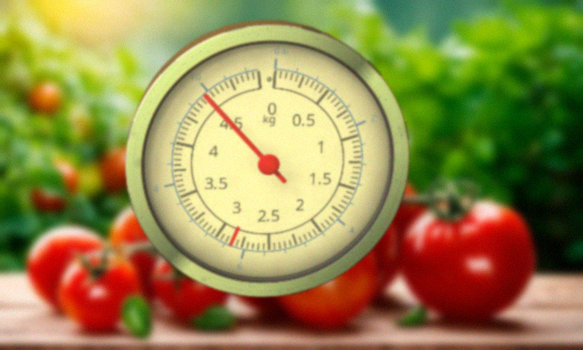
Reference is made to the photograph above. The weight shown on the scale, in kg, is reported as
4.5 kg
